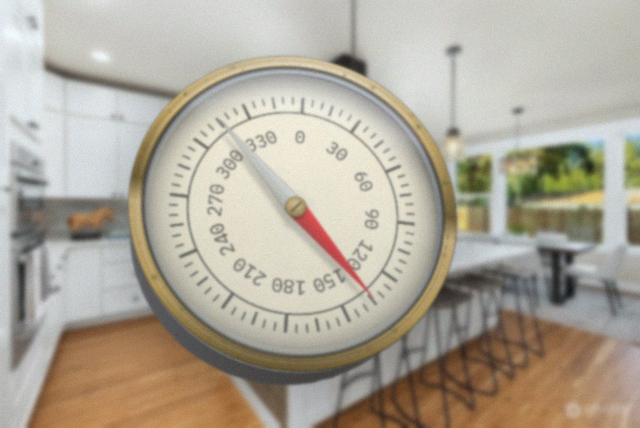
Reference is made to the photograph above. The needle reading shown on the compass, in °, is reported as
135 °
